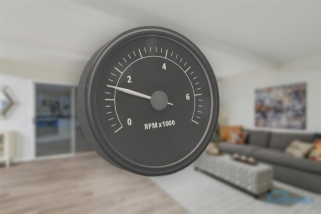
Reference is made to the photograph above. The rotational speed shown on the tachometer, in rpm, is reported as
1400 rpm
